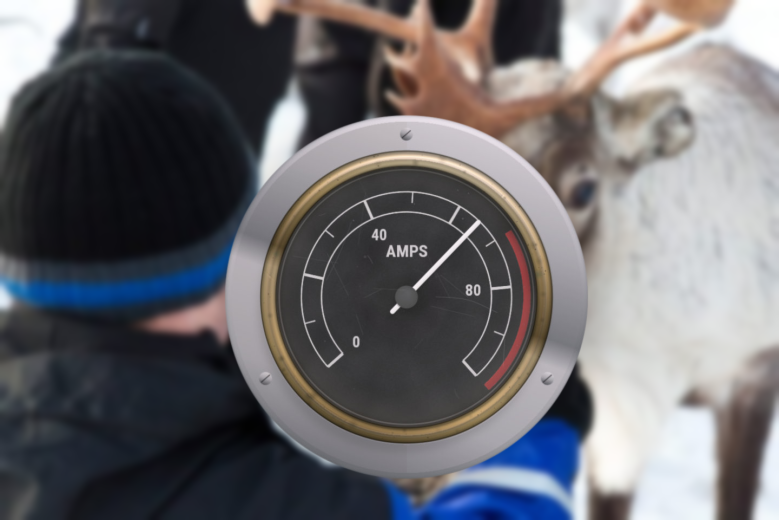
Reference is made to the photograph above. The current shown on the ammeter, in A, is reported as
65 A
